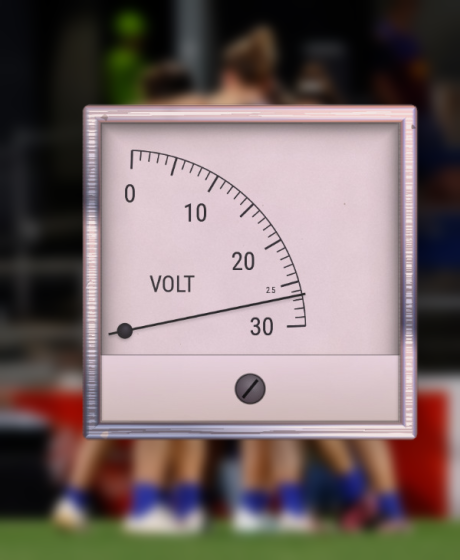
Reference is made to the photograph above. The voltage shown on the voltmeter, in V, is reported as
26.5 V
